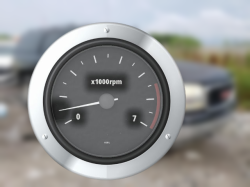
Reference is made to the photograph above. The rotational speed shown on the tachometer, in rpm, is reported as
500 rpm
